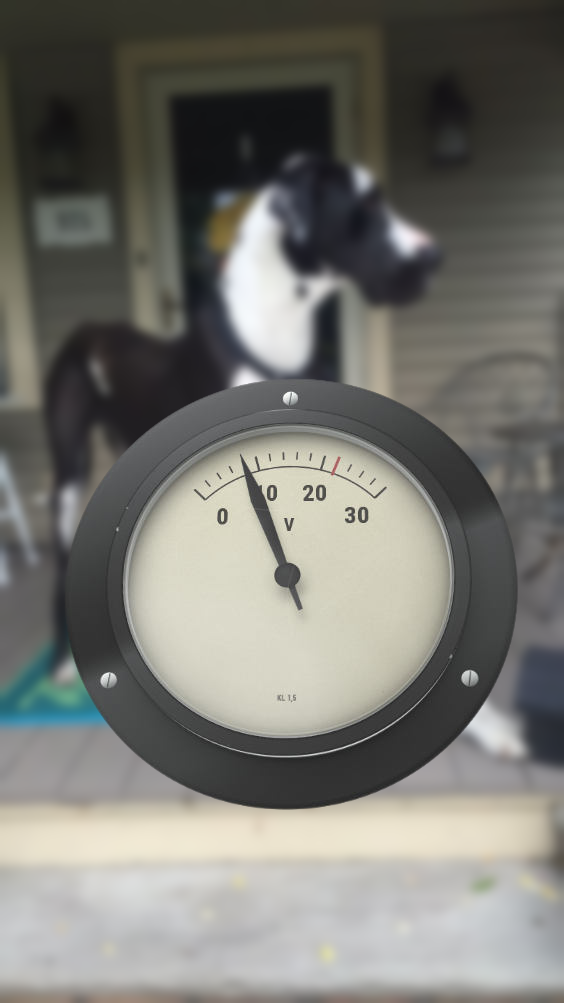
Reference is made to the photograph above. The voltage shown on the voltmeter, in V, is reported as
8 V
